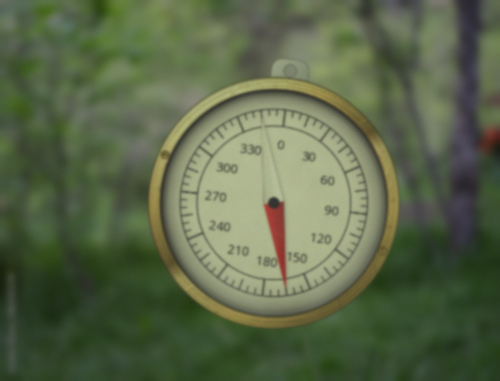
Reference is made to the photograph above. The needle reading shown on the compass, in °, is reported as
165 °
